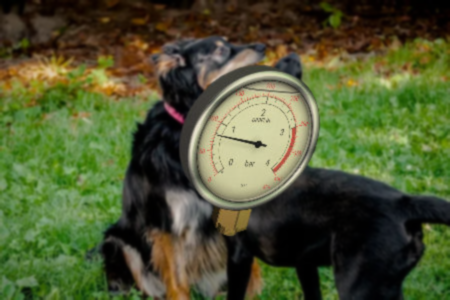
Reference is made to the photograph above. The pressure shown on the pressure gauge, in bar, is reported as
0.8 bar
